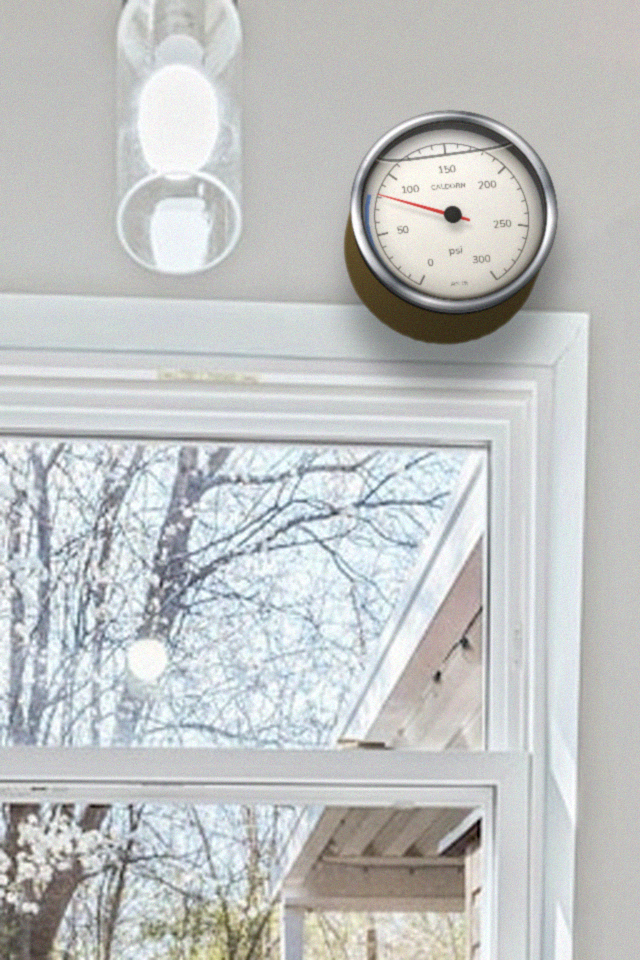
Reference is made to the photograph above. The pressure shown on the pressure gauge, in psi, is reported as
80 psi
